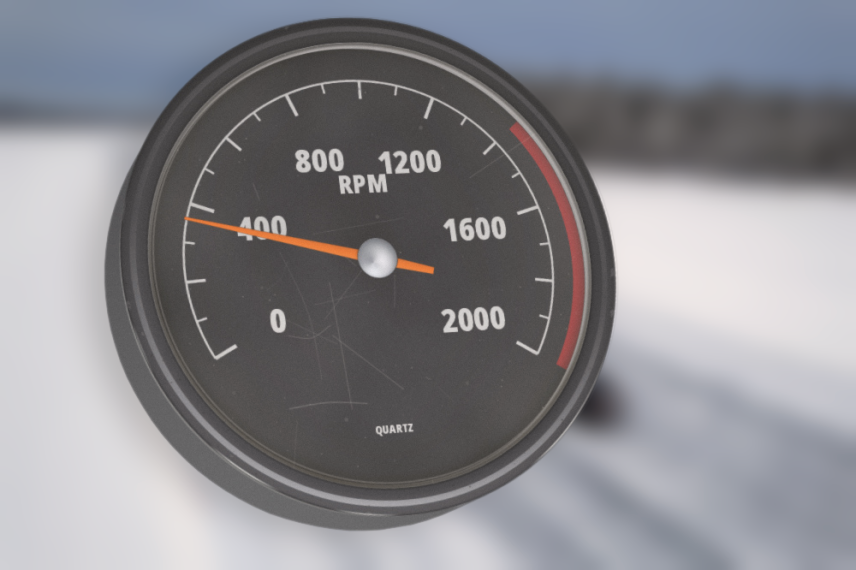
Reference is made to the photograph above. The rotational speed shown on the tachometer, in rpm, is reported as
350 rpm
